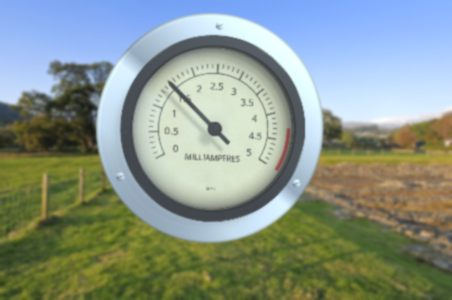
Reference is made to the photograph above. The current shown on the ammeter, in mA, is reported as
1.5 mA
